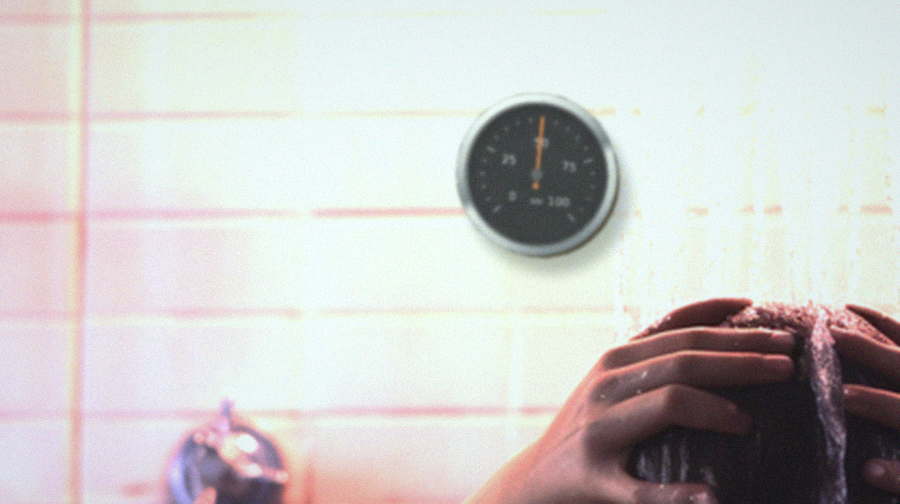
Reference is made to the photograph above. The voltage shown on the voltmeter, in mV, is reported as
50 mV
